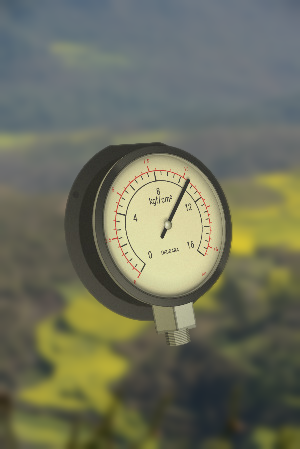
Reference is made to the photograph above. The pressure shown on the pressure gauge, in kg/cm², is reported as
10.5 kg/cm²
